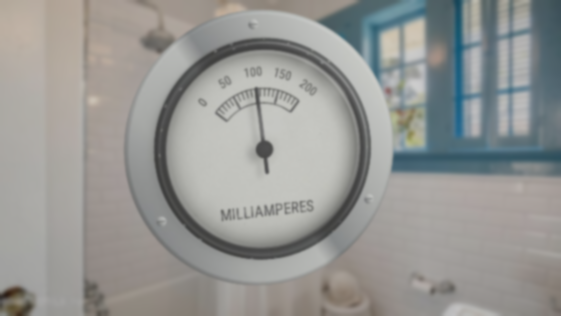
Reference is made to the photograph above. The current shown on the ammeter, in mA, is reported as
100 mA
